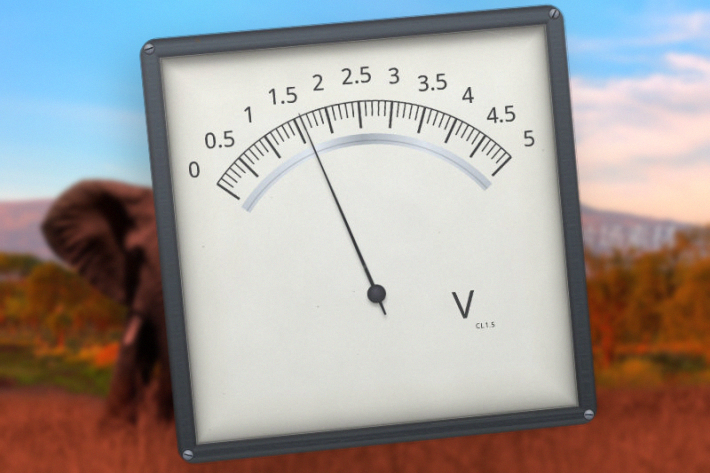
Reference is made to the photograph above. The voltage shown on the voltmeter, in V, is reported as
1.6 V
